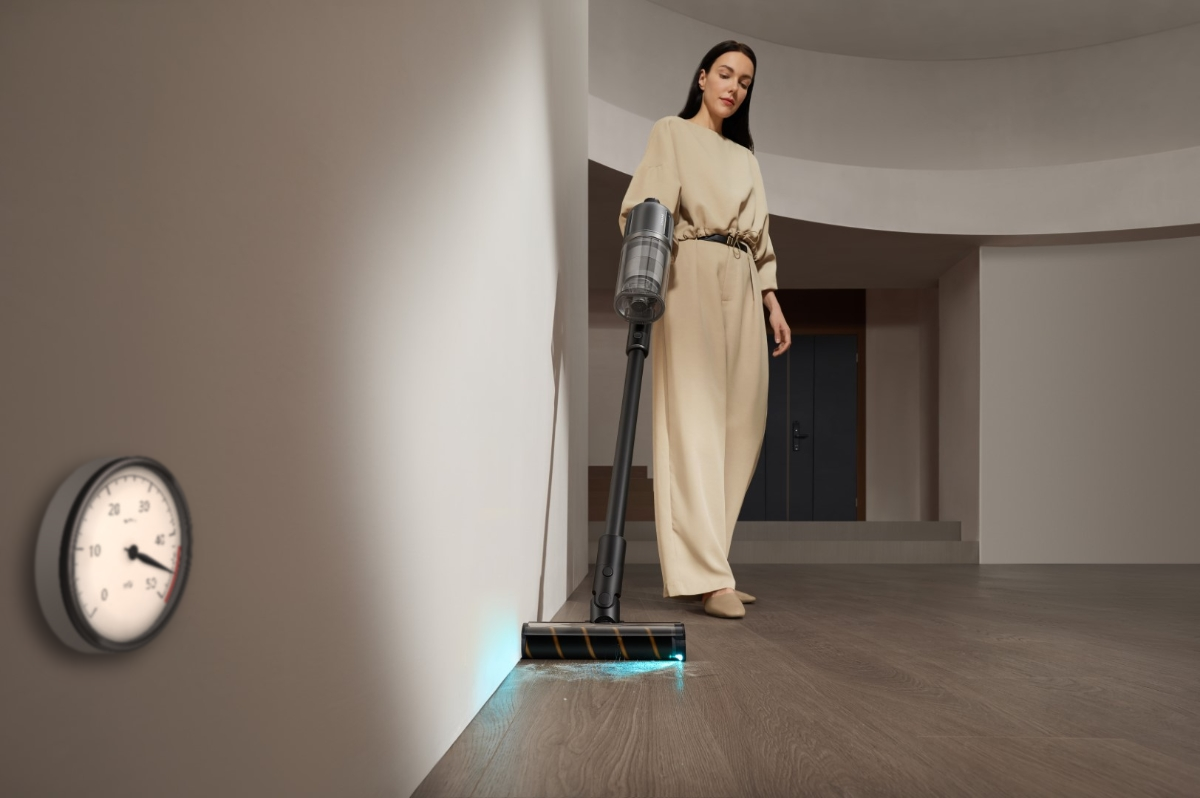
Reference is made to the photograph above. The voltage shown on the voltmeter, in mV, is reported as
46 mV
